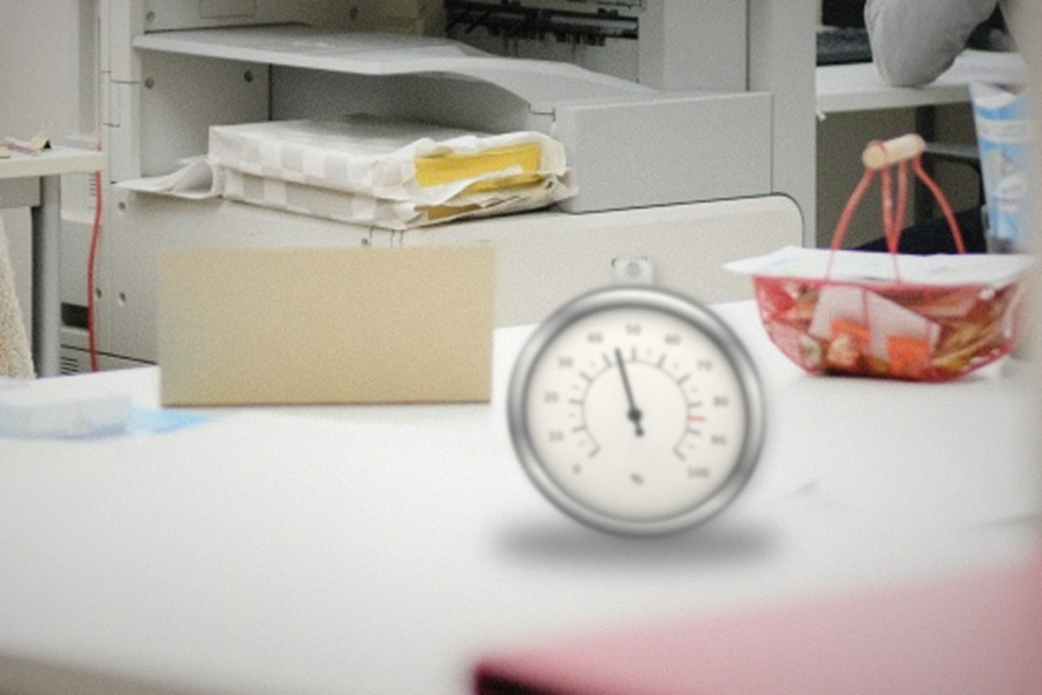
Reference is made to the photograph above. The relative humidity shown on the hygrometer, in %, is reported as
45 %
